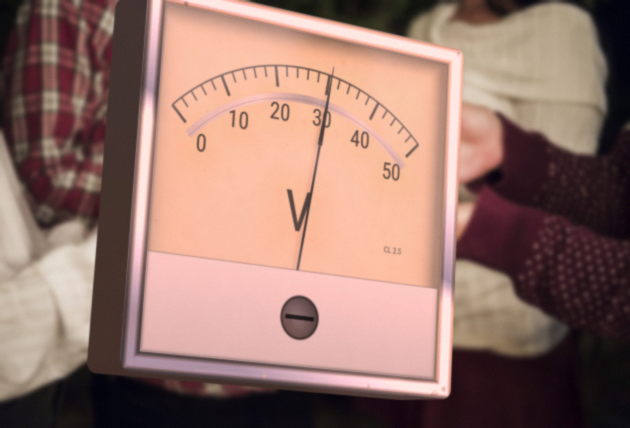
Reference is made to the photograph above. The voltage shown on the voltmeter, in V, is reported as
30 V
